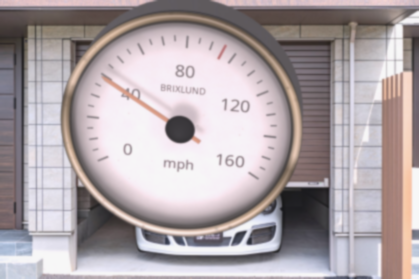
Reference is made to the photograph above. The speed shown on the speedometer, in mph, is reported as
40 mph
